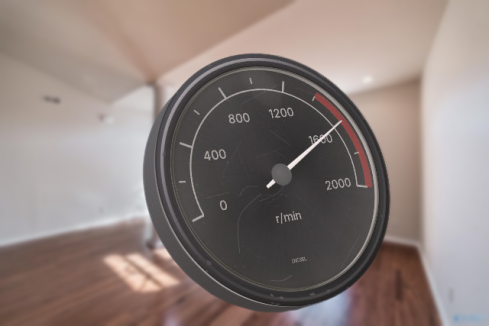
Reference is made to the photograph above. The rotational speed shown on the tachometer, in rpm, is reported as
1600 rpm
